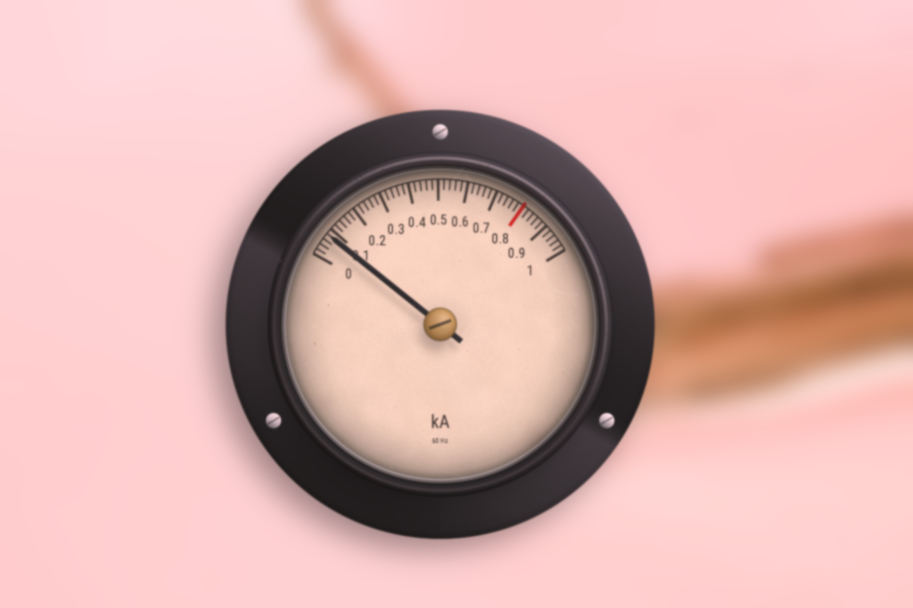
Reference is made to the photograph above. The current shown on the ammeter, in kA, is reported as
0.08 kA
